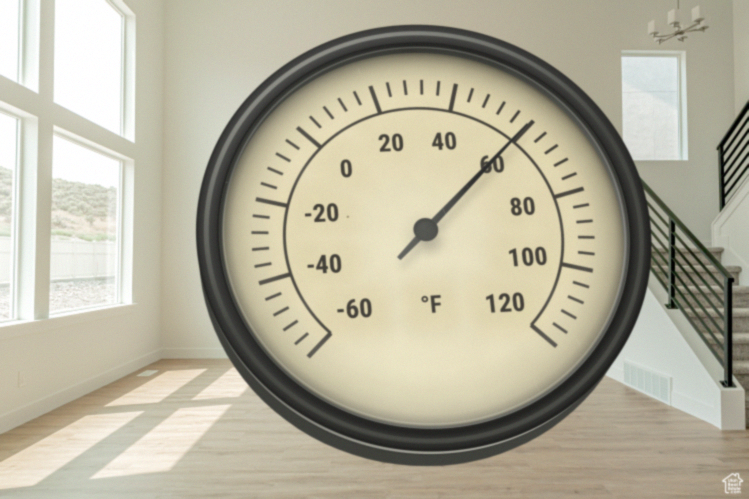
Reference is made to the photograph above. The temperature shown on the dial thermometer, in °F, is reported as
60 °F
